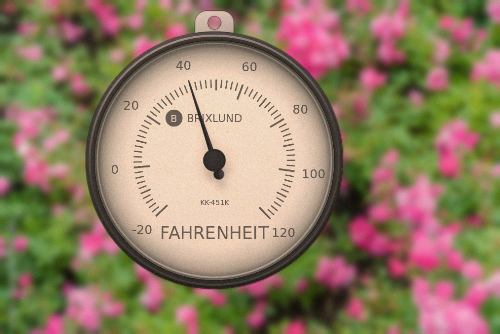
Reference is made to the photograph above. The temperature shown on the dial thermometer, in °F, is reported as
40 °F
